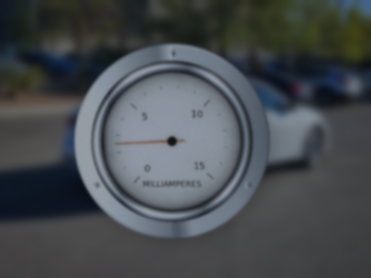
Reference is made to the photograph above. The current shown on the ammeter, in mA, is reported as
2.5 mA
